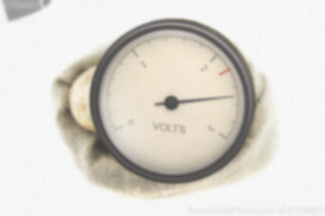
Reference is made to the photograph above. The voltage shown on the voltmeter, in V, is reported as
2.5 V
